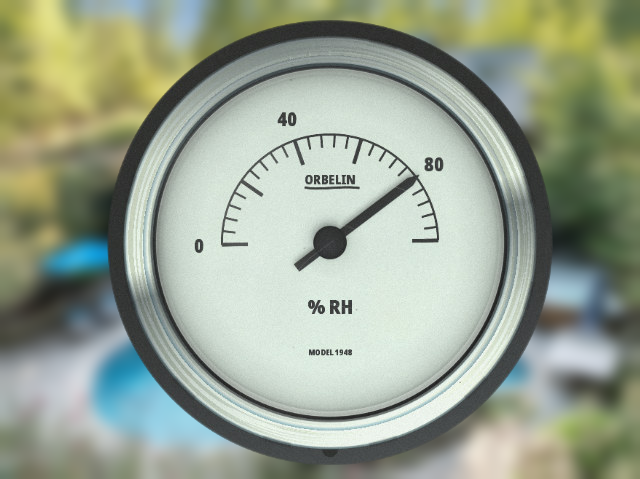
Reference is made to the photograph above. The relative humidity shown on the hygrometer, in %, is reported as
80 %
